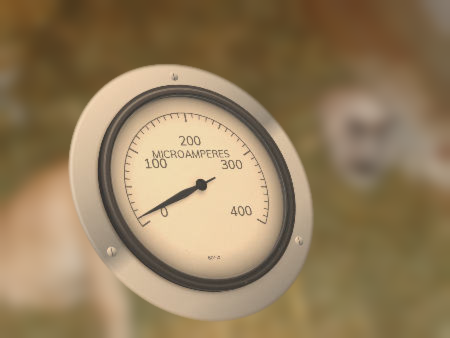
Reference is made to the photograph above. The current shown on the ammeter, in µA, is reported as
10 µA
